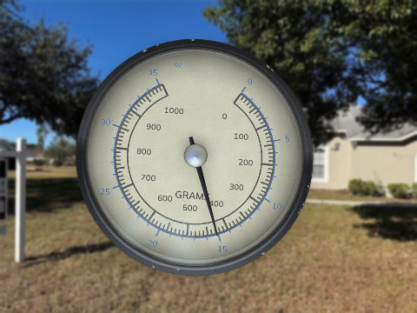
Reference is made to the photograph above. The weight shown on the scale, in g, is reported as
430 g
